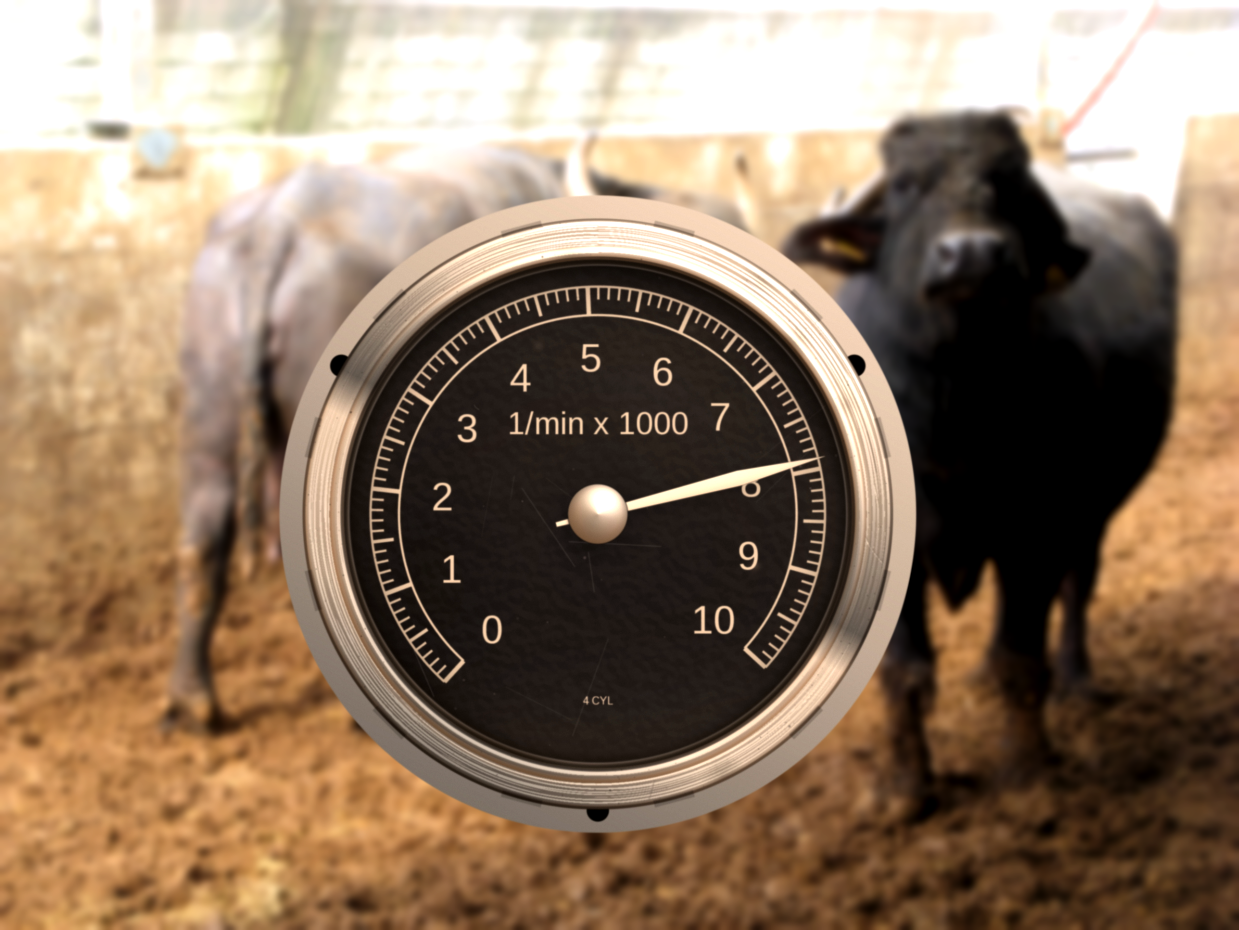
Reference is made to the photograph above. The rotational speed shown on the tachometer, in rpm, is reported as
7900 rpm
